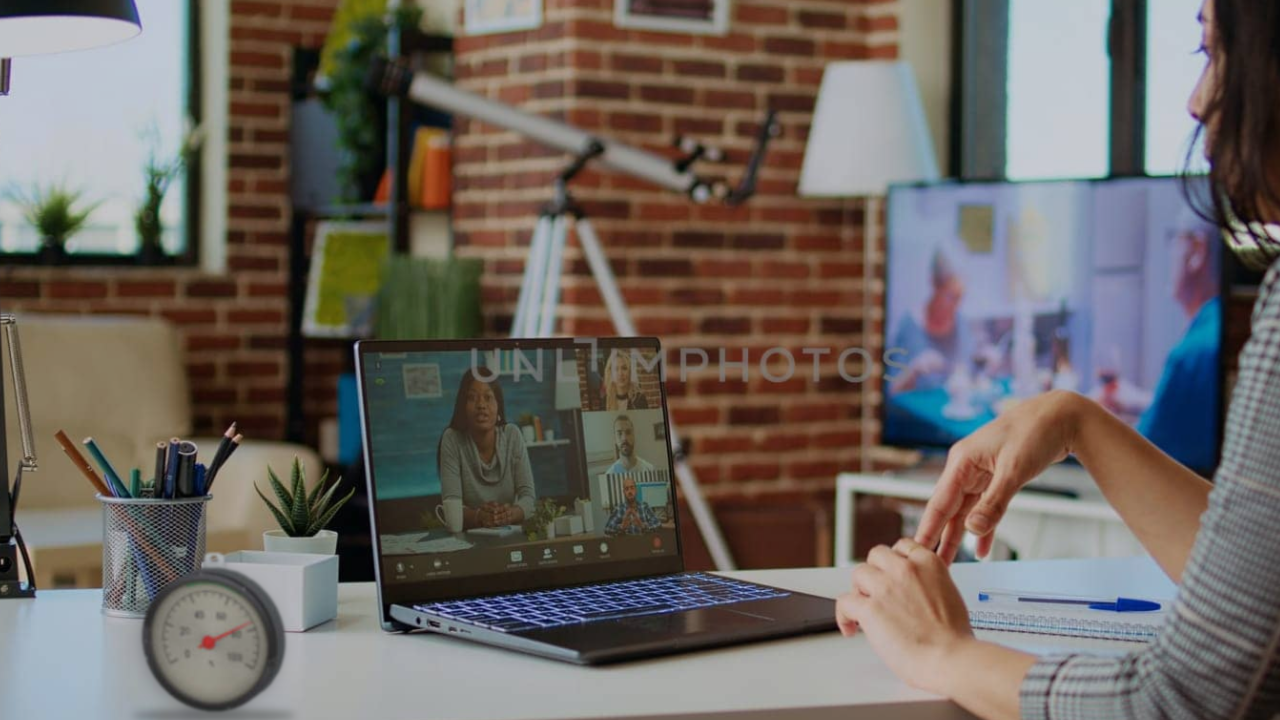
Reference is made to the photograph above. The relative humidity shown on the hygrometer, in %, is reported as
76 %
